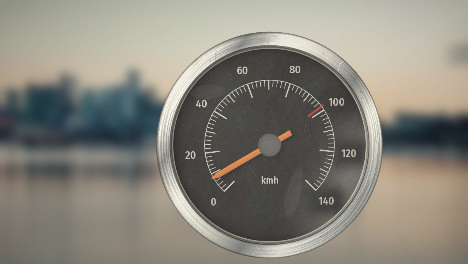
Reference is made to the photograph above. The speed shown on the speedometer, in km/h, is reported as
8 km/h
